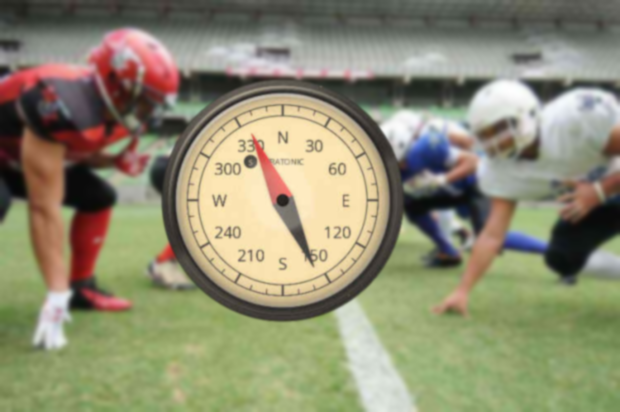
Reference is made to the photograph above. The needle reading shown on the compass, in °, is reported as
335 °
